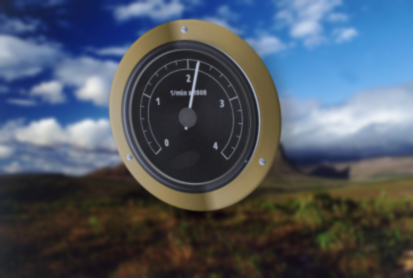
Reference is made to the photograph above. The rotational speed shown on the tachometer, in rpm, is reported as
2200 rpm
